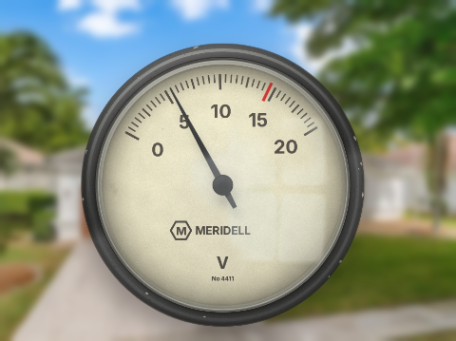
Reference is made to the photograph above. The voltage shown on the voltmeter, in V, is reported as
5.5 V
